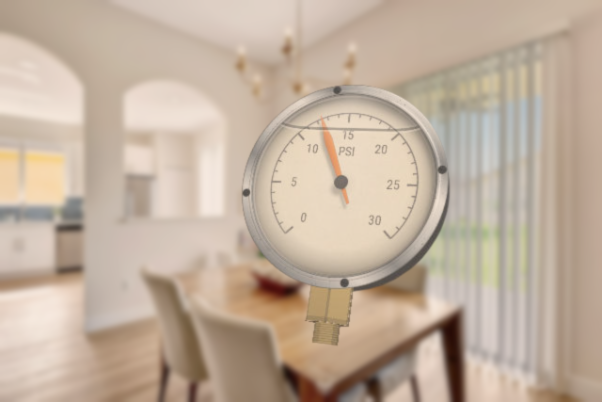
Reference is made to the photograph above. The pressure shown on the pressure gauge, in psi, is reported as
12.5 psi
